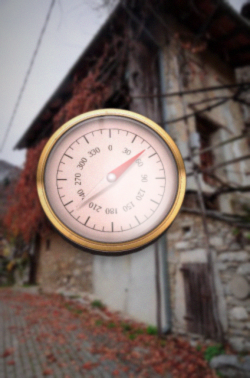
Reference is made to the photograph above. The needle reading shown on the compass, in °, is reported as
50 °
